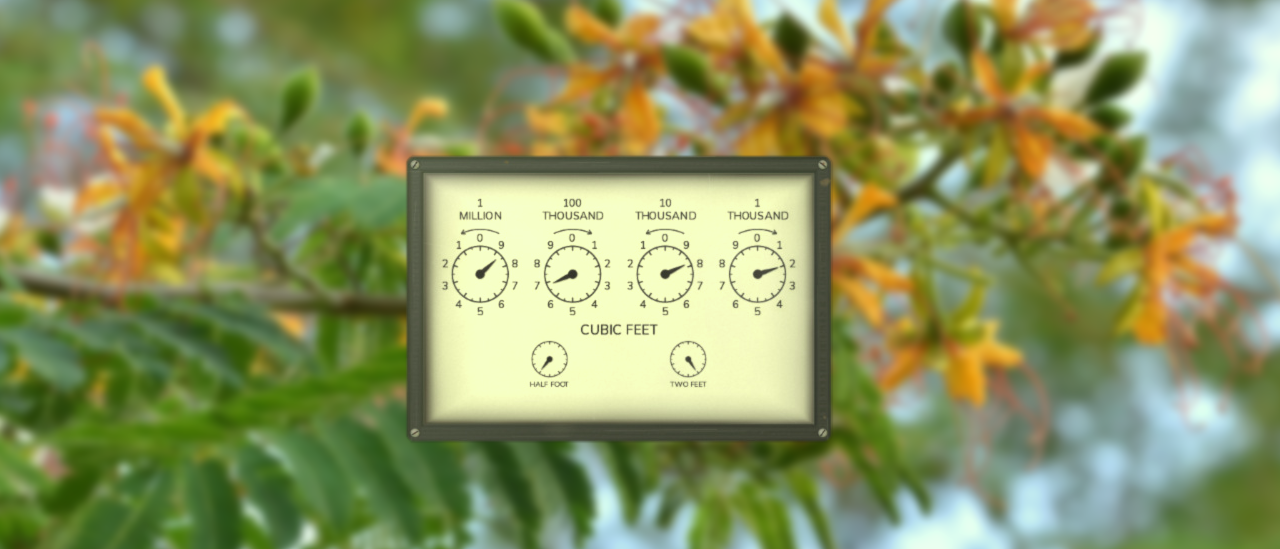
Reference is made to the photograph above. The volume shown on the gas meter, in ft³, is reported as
868200 ft³
